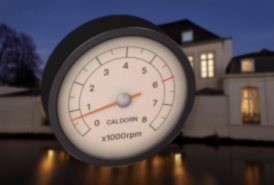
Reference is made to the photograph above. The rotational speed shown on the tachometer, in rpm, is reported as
750 rpm
